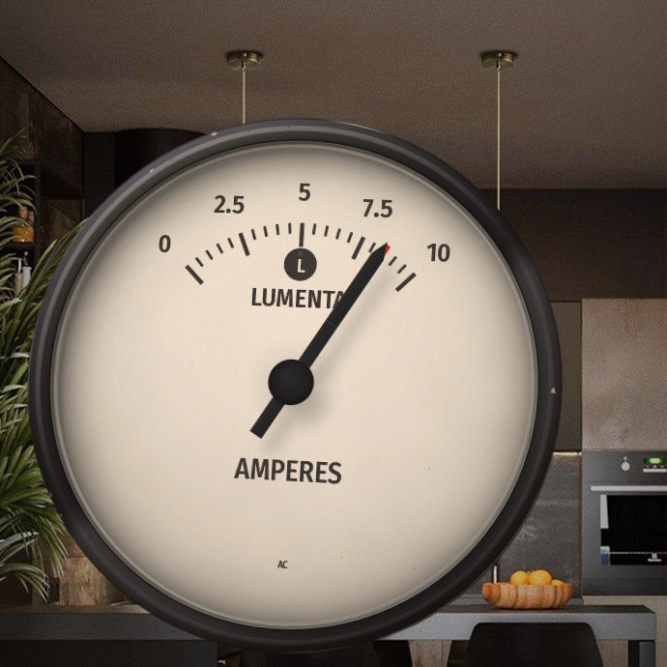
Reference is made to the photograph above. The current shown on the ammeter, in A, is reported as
8.5 A
